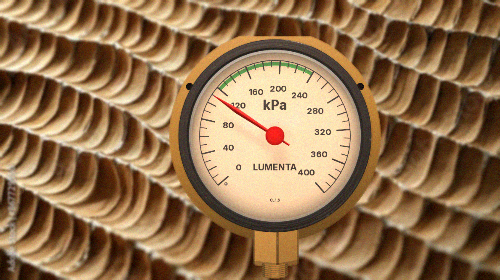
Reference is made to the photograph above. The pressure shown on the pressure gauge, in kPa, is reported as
110 kPa
